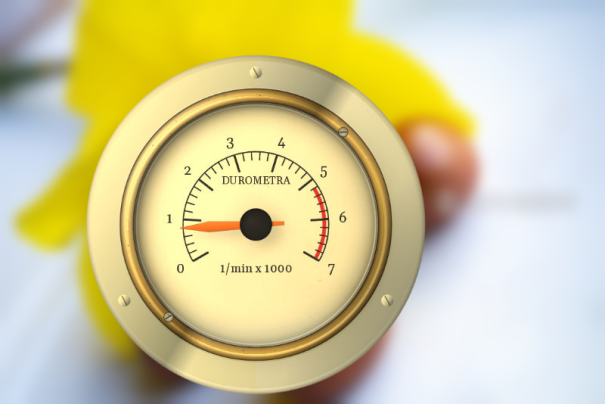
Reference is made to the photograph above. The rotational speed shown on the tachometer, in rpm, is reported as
800 rpm
